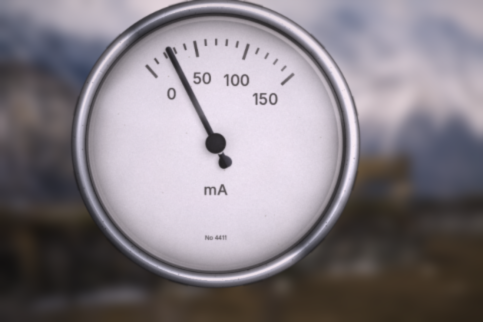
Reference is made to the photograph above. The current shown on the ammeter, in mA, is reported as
25 mA
